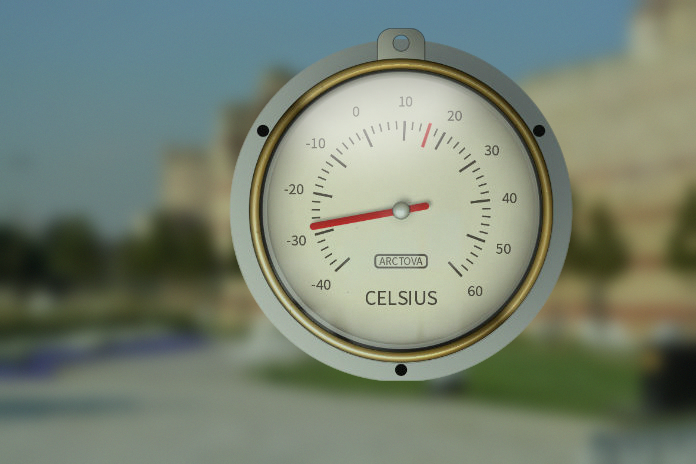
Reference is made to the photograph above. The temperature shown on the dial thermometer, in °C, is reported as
-28 °C
